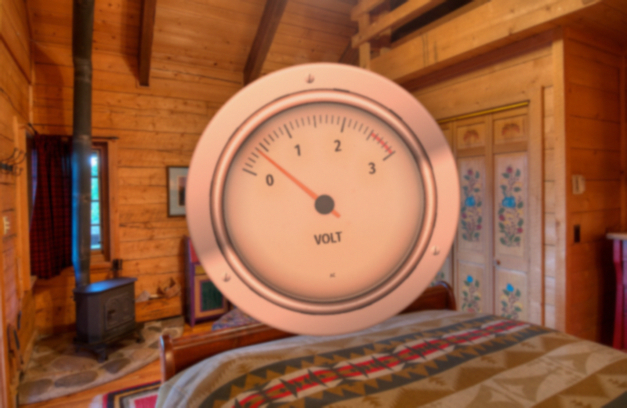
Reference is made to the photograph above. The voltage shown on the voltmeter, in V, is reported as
0.4 V
